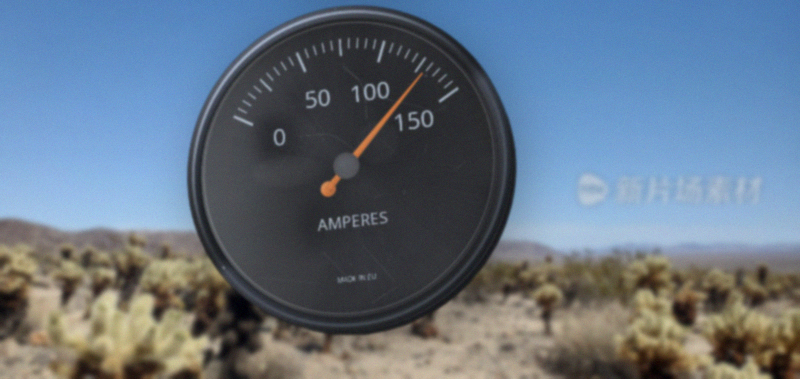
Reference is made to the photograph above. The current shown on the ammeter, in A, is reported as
130 A
